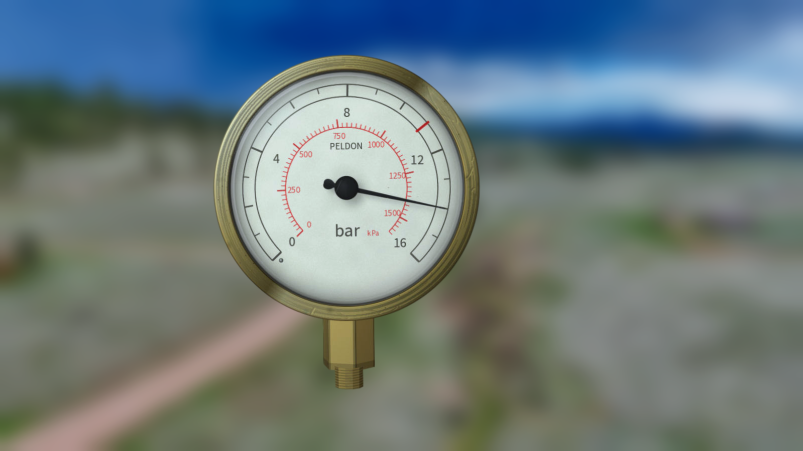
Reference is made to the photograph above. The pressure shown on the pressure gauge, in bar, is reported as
14 bar
